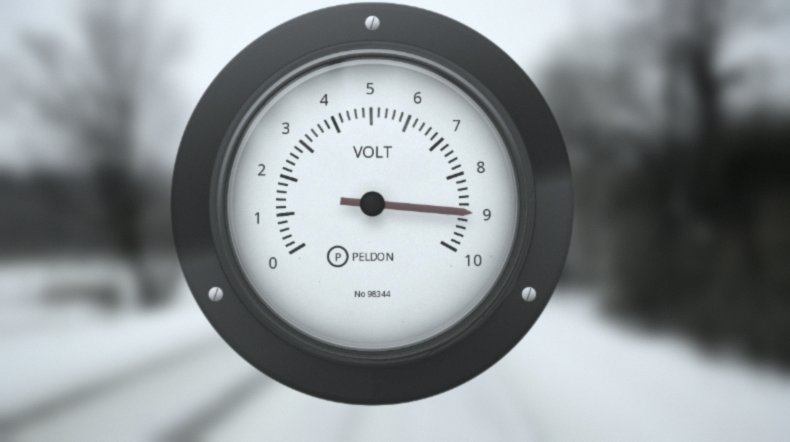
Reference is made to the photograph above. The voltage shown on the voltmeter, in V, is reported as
9 V
